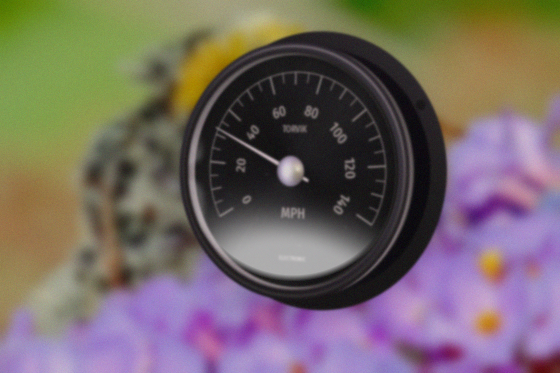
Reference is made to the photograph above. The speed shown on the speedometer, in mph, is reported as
32.5 mph
